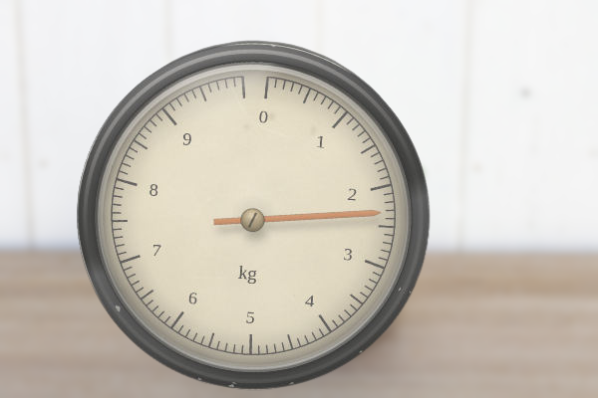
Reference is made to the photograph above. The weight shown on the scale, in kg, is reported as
2.3 kg
